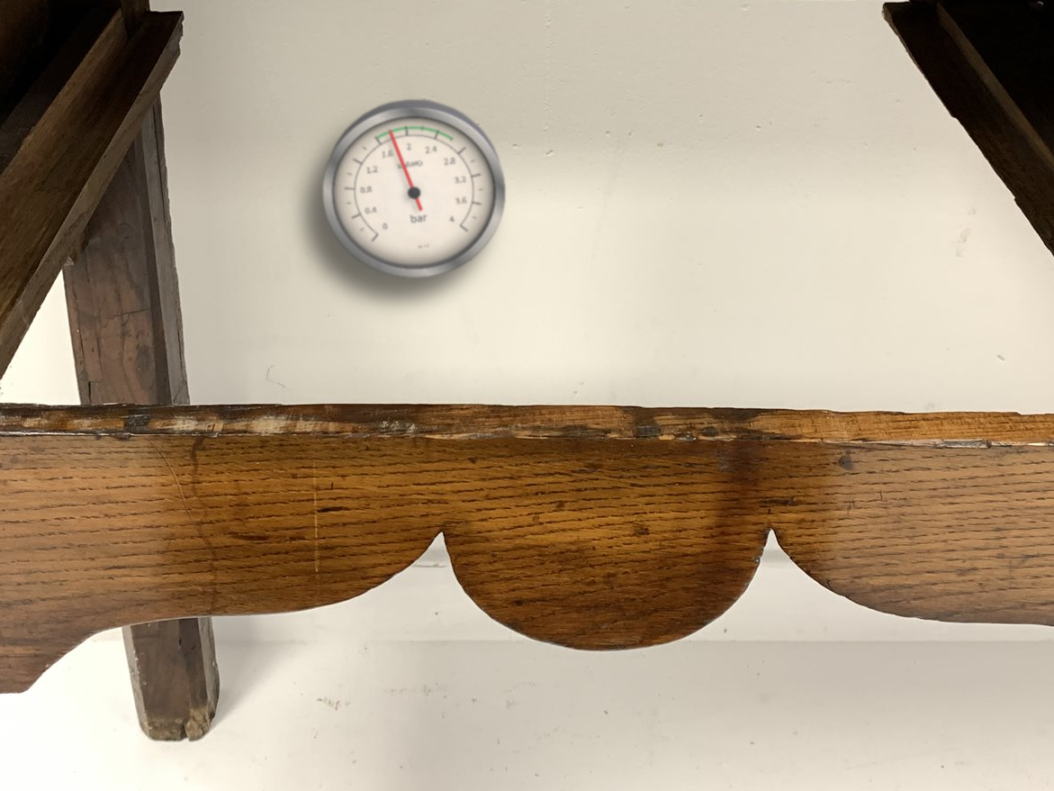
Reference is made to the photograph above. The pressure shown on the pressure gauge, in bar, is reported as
1.8 bar
